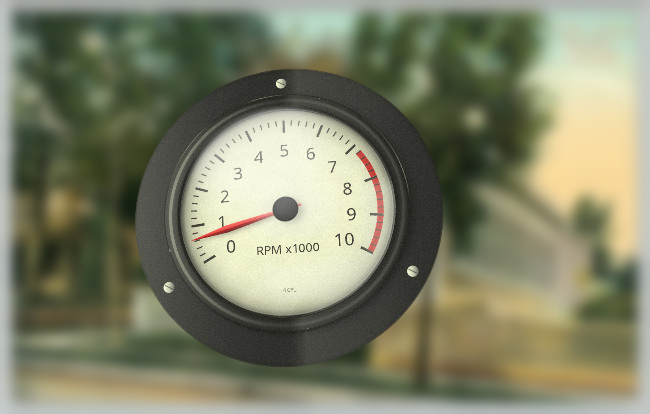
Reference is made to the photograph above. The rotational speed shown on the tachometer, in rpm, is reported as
600 rpm
